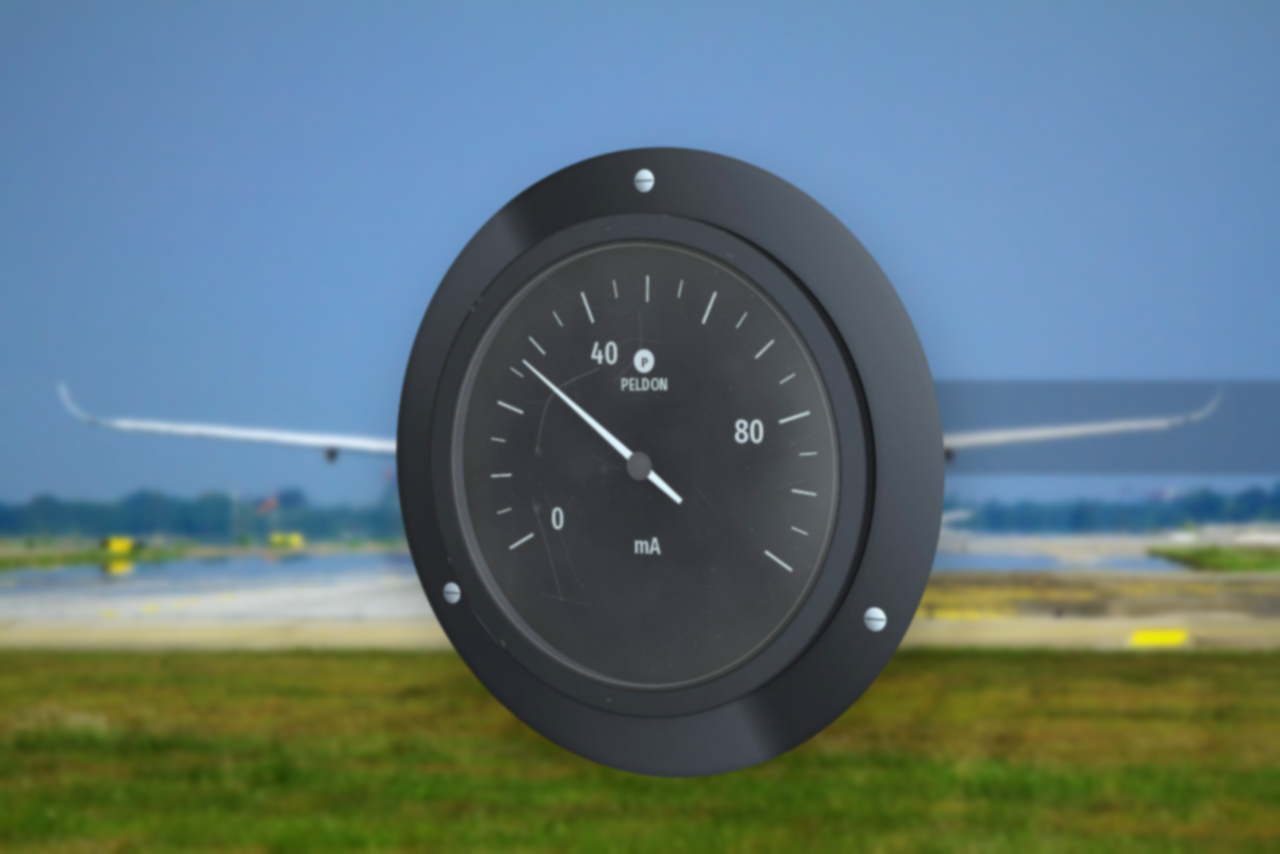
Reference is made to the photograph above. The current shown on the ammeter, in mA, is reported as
27.5 mA
